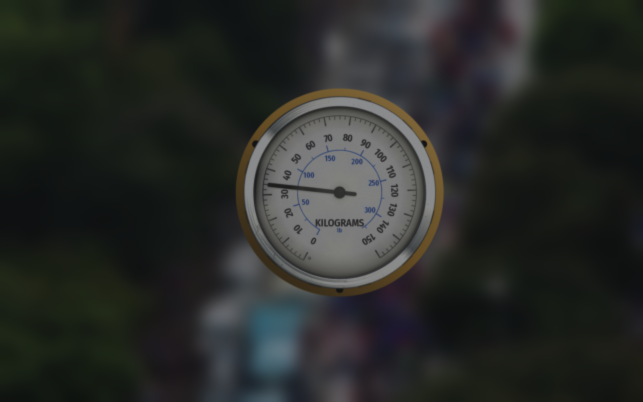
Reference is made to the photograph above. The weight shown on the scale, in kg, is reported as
34 kg
